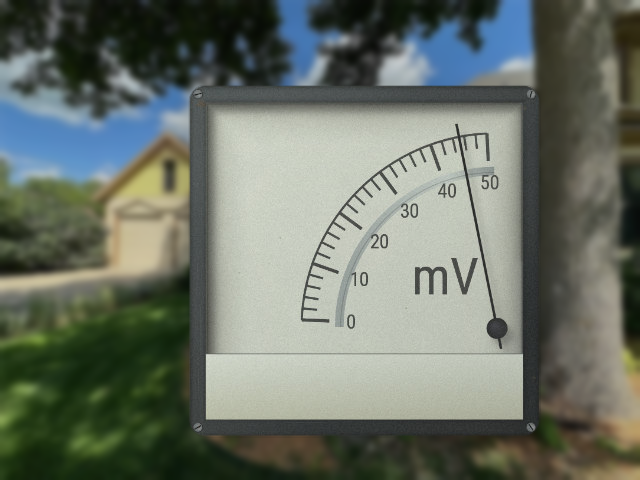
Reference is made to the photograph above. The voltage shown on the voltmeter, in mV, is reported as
45 mV
